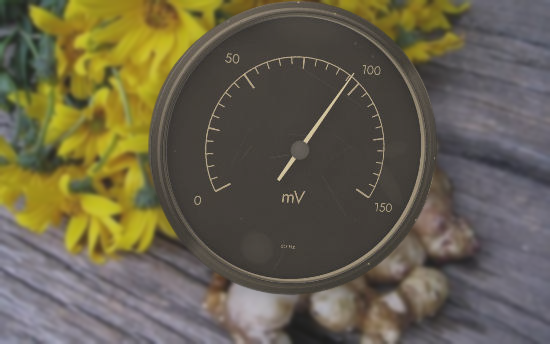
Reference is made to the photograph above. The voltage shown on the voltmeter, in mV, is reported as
95 mV
